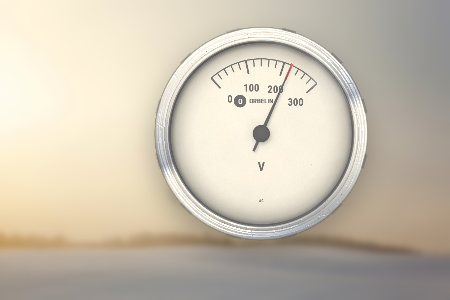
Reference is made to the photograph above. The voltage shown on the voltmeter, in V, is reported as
220 V
